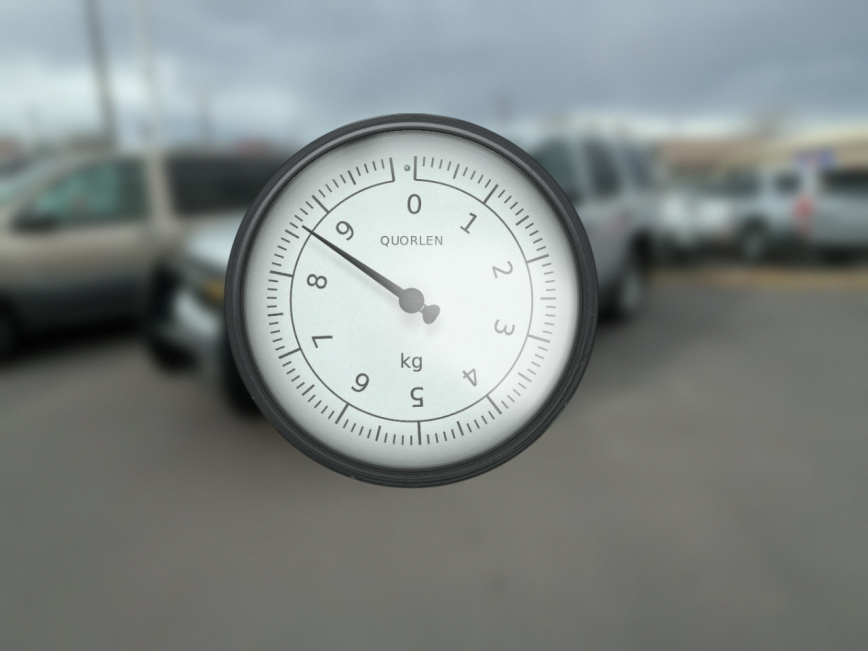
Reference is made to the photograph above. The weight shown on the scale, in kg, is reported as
8.65 kg
